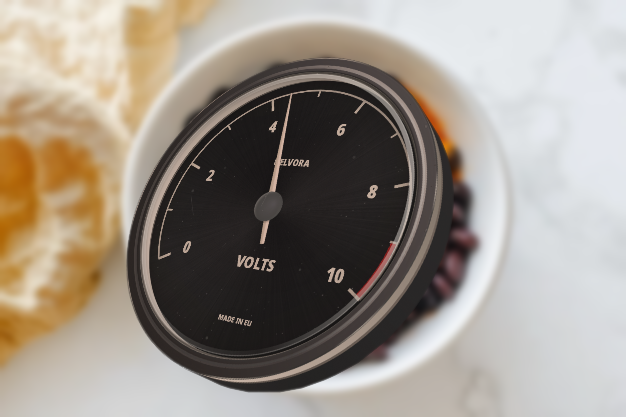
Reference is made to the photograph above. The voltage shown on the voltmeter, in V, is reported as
4.5 V
